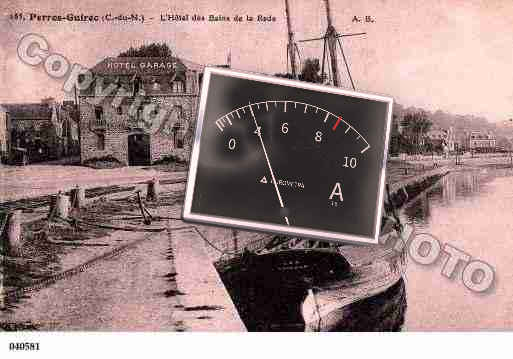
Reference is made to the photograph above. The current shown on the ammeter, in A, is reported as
4 A
